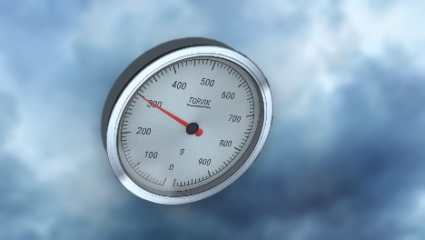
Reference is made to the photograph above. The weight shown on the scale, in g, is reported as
300 g
